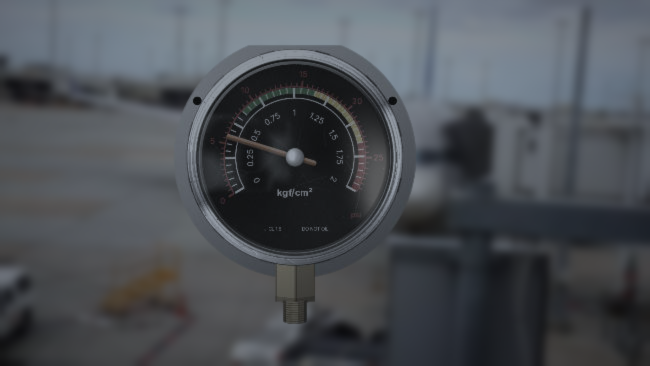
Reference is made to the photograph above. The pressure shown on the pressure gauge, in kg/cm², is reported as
0.4 kg/cm²
